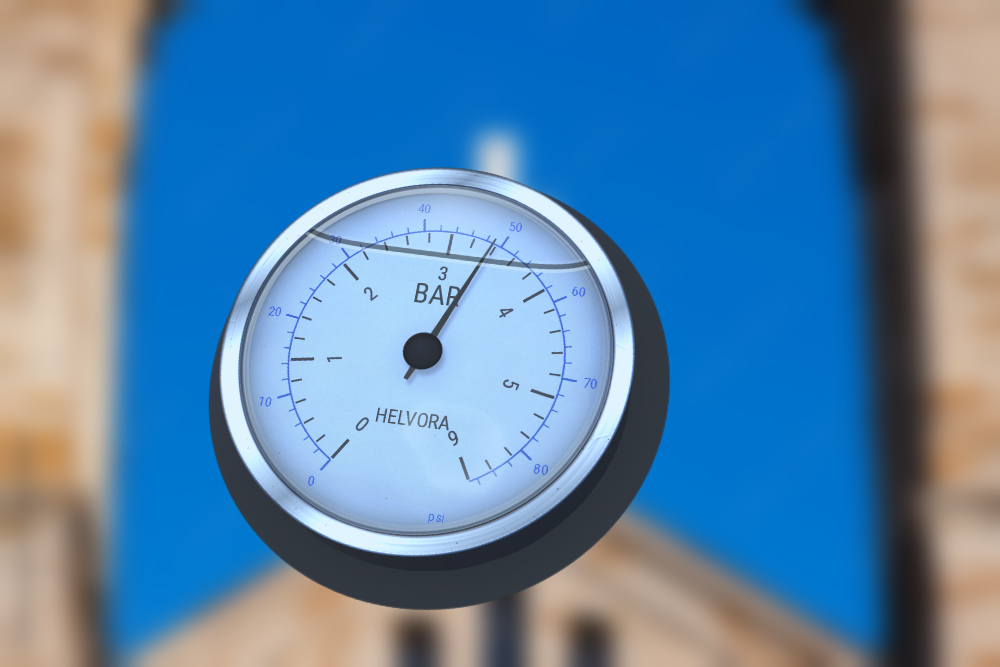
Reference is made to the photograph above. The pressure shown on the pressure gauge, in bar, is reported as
3.4 bar
